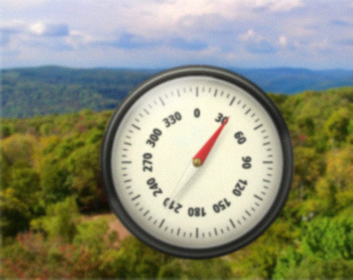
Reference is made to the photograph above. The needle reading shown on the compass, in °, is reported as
35 °
